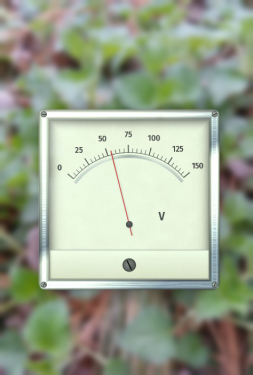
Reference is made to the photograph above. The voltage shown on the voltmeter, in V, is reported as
55 V
